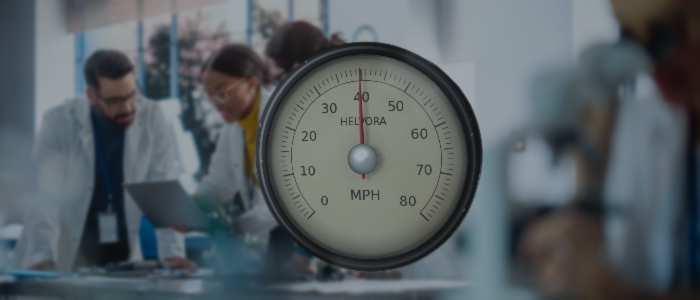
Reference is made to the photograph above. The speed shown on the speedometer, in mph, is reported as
40 mph
